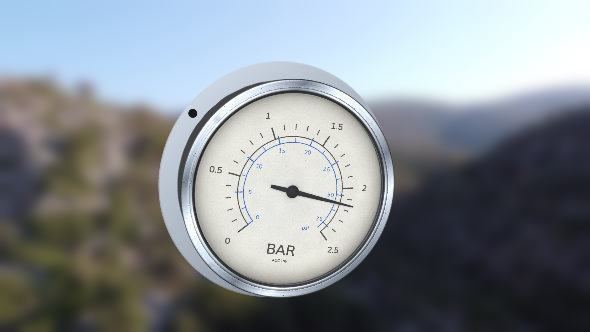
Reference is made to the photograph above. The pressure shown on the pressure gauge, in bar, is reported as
2.15 bar
